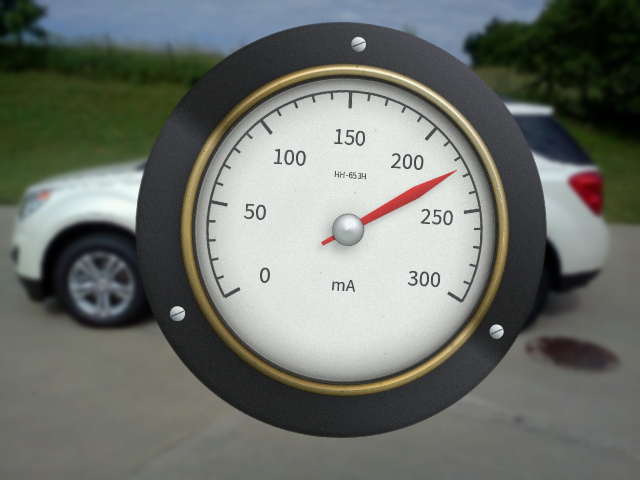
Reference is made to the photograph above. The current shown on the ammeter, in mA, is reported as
225 mA
